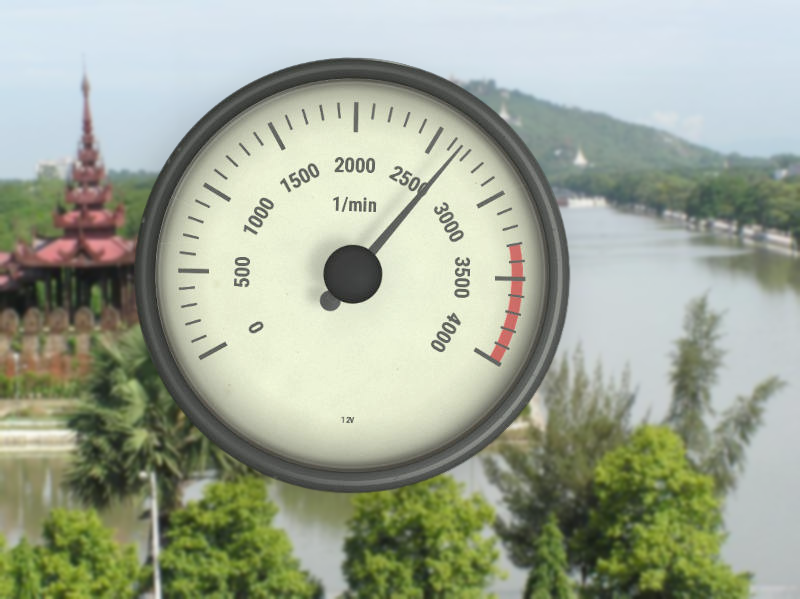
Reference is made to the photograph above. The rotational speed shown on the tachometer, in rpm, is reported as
2650 rpm
